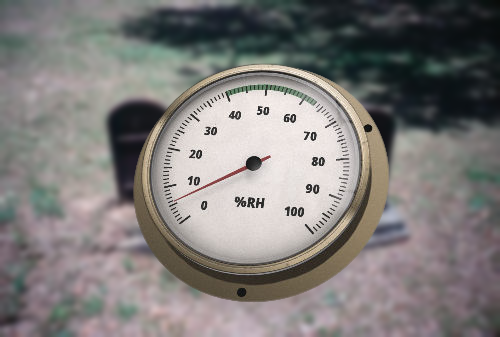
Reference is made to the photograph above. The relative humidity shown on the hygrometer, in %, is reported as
5 %
